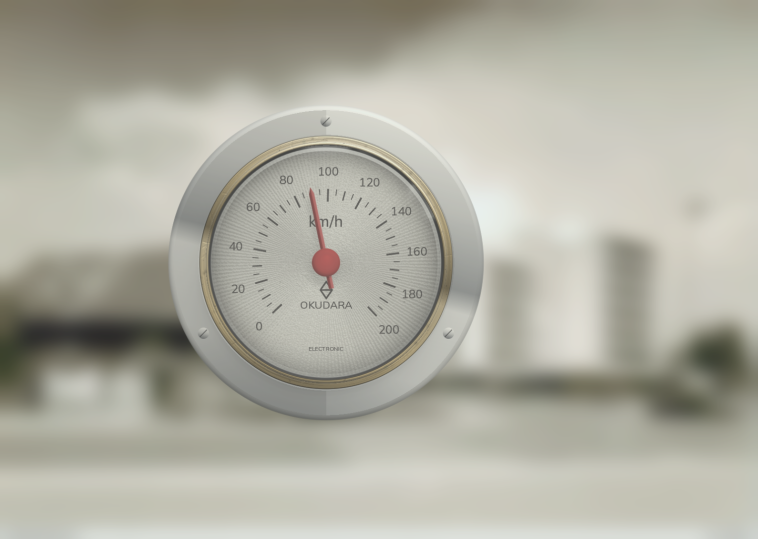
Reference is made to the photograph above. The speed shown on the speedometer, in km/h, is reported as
90 km/h
